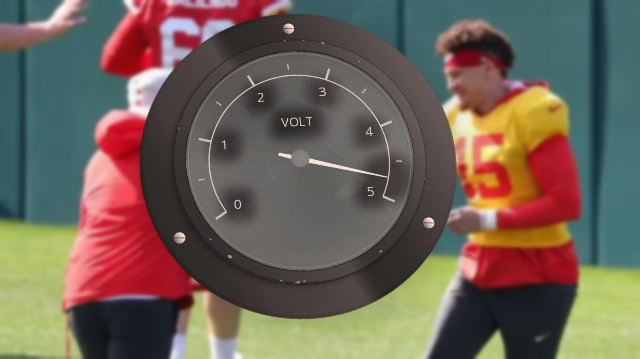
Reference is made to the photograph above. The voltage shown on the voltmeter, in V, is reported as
4.75 V
